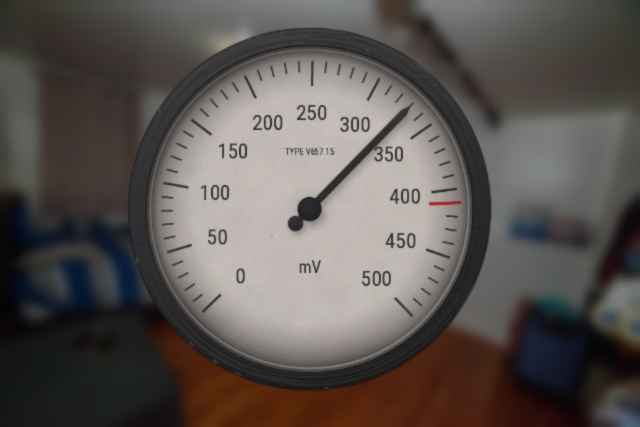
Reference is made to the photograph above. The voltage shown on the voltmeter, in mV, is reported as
330 mV
